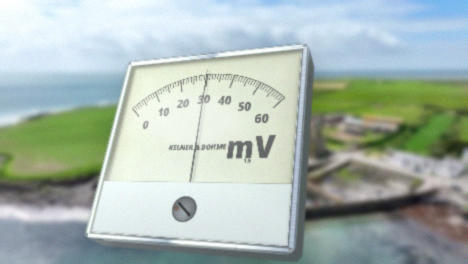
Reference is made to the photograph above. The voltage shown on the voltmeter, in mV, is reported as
30 mV
